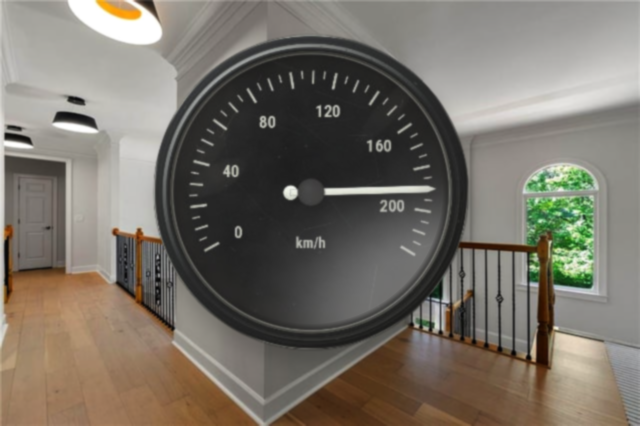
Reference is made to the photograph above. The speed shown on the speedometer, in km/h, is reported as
190 km/h
